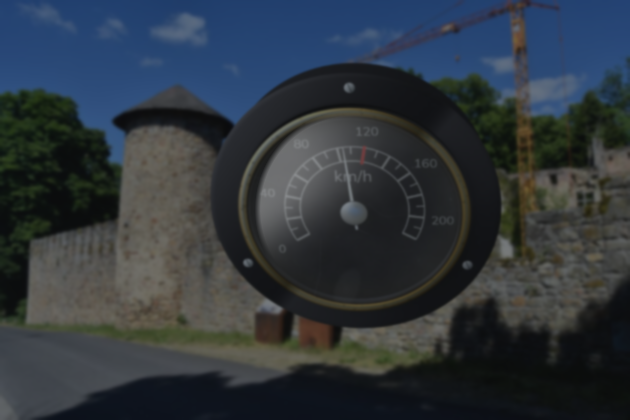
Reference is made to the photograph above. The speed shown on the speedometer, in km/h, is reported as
105 km/h
